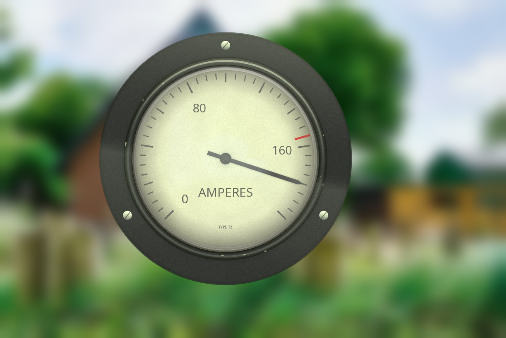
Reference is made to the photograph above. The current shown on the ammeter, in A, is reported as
180 A
